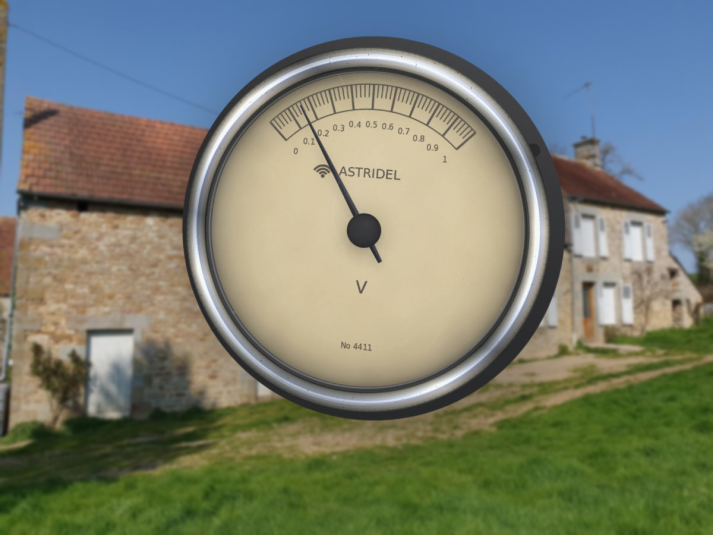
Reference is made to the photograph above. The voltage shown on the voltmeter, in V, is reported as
0.16 V
